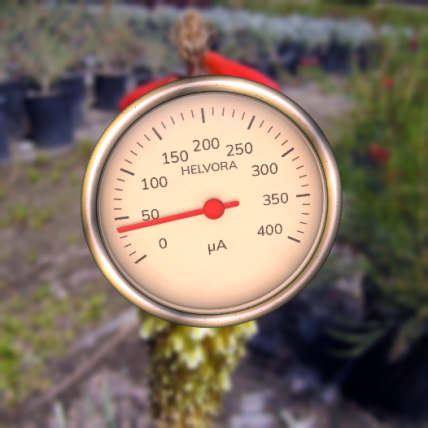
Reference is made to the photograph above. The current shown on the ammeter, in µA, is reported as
40 µA
